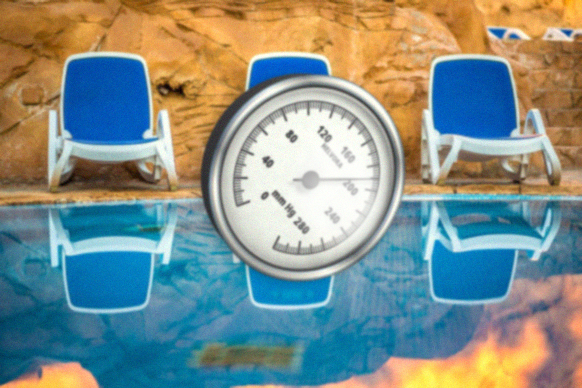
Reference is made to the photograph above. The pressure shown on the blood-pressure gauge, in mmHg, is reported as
190 mmHg
